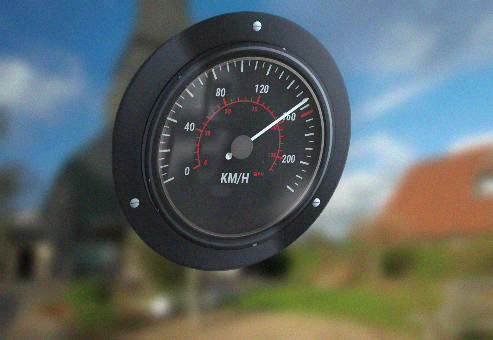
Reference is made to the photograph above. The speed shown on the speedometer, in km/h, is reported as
155 km/h
